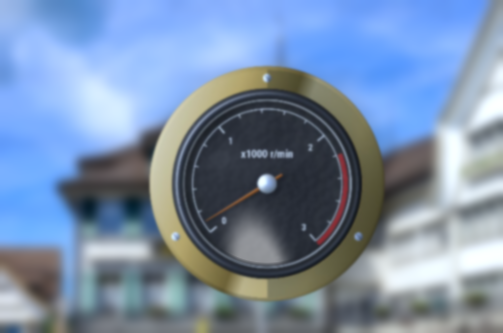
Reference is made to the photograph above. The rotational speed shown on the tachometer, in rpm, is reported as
100 rpm
